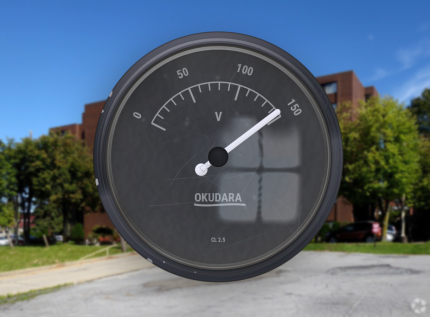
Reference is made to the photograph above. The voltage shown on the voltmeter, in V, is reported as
145 V
